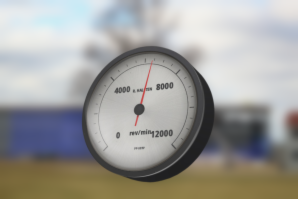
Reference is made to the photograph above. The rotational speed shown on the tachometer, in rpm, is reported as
6500 rpm
